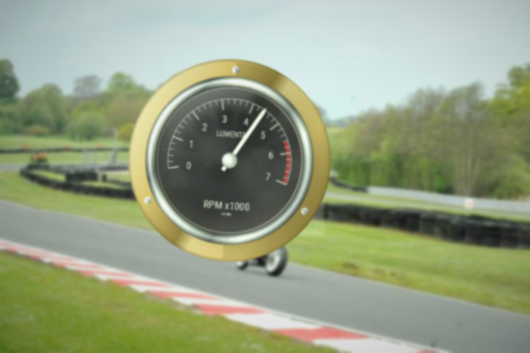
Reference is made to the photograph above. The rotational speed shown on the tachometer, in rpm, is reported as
4400 rpm
